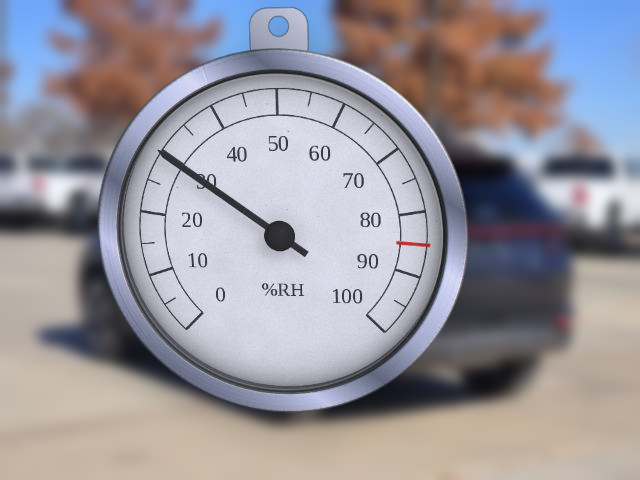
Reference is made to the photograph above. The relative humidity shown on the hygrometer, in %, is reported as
30 %
